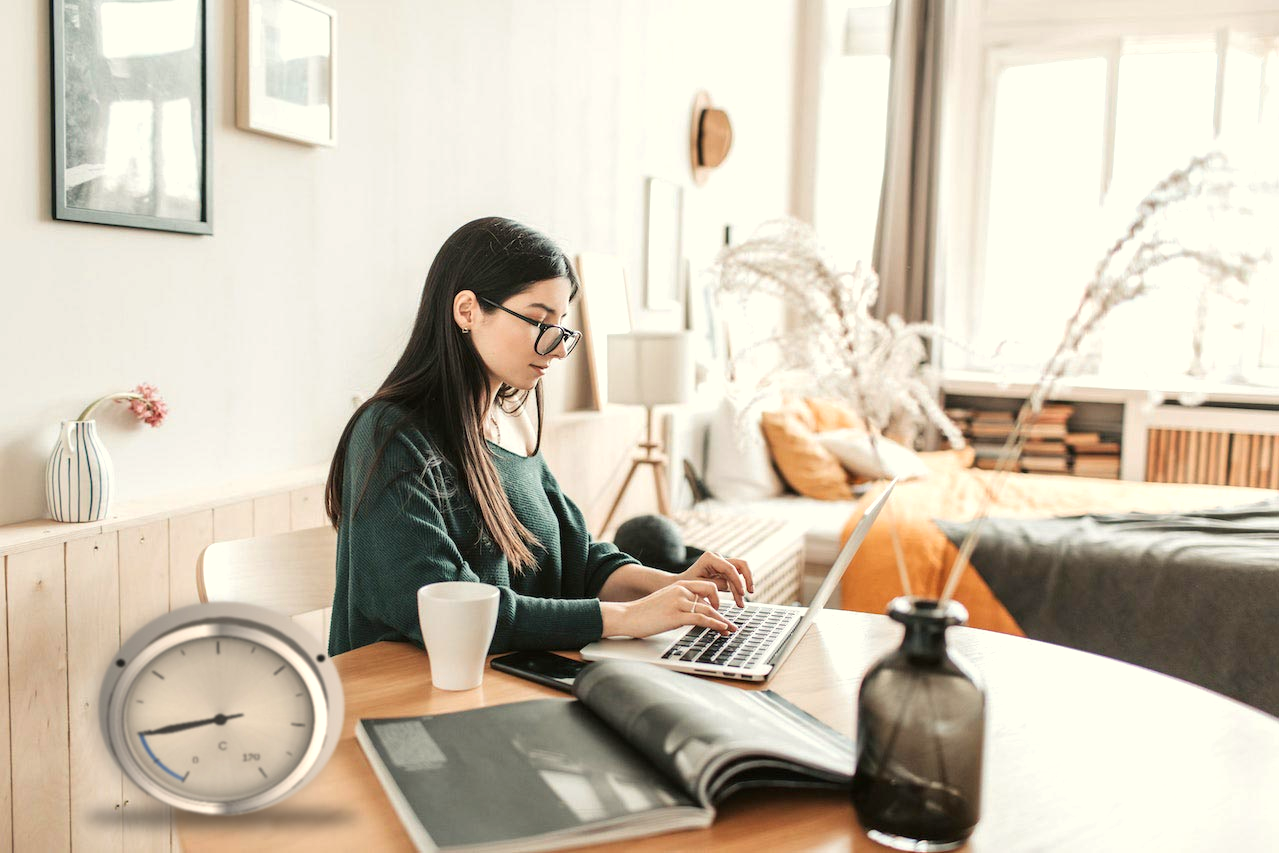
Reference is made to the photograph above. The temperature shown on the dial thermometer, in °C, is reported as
20 °C
